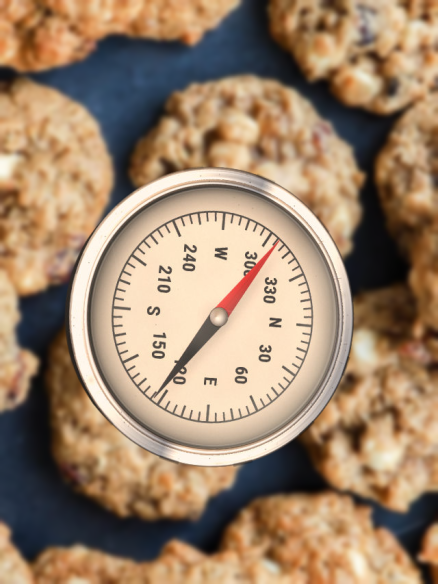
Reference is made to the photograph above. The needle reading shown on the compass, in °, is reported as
305 °
